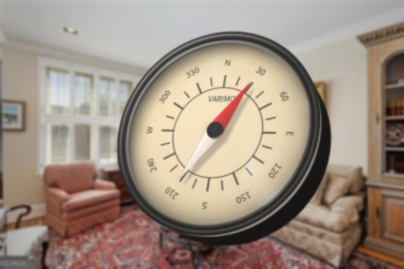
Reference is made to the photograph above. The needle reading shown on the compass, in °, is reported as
30 °
